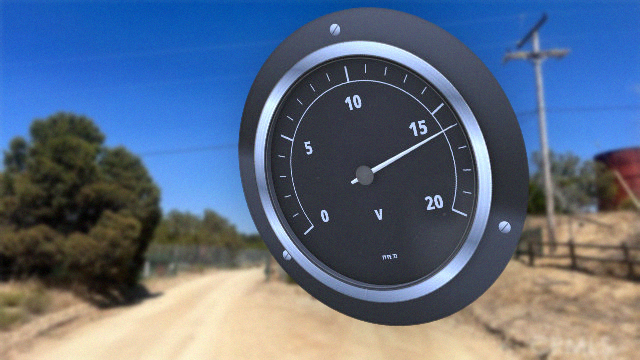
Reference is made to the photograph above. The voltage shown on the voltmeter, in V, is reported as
16 V
